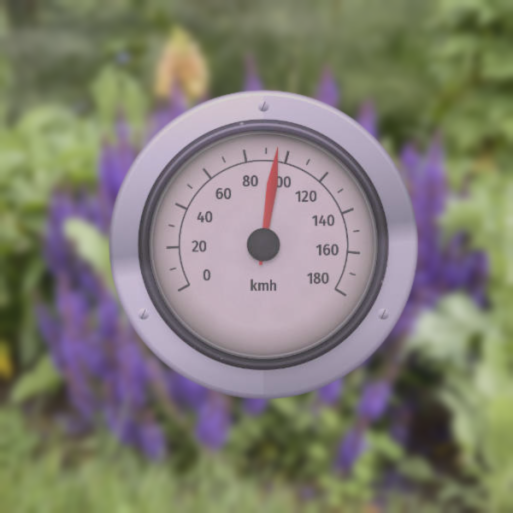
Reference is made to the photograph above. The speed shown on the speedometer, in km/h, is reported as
95 km/h
